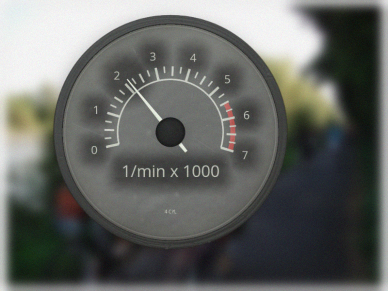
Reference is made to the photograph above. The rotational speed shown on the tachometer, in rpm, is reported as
2125 rpm
